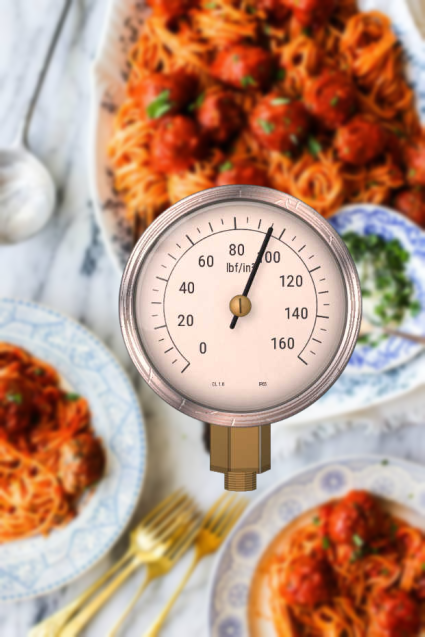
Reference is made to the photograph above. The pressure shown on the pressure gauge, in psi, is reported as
95 psi
